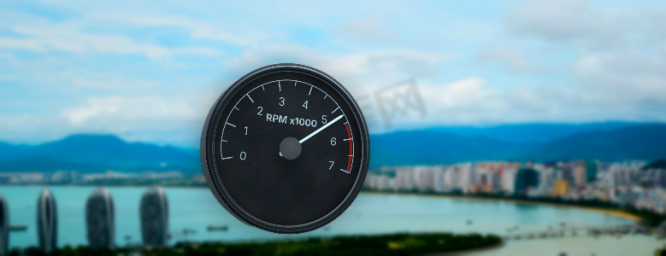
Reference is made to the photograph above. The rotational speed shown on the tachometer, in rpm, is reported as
5250 rpm
